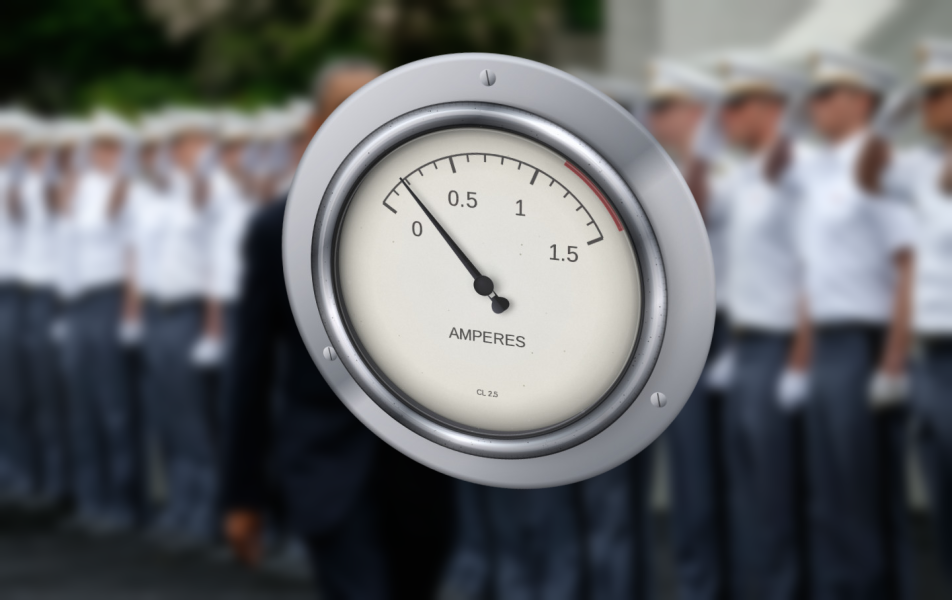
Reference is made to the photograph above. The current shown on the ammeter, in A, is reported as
0.2 A
